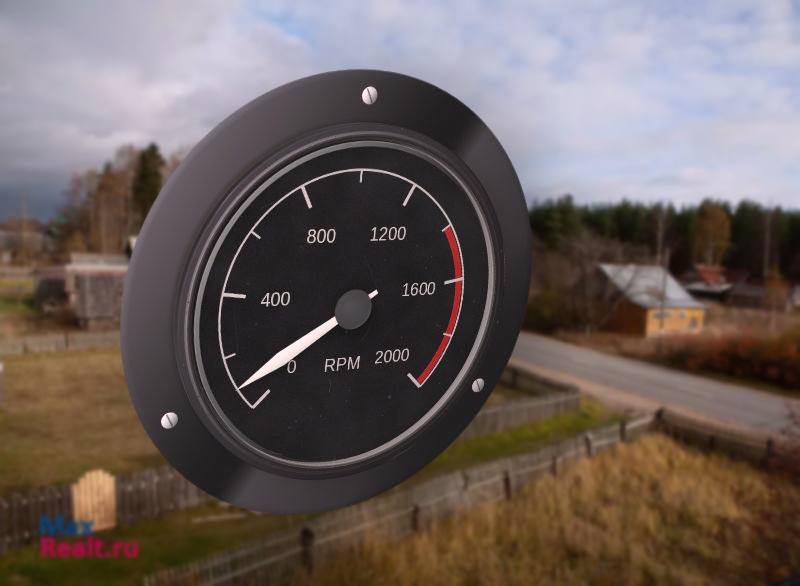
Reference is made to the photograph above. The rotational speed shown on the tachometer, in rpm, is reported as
100 rpm
